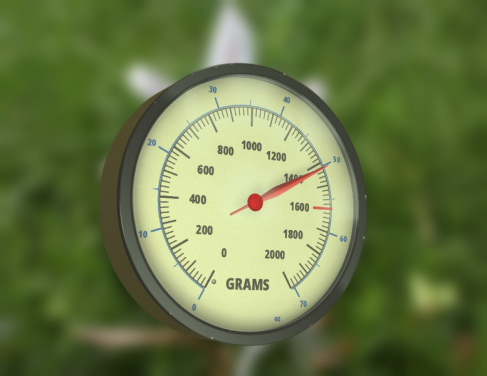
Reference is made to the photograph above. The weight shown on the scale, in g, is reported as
1420 g
